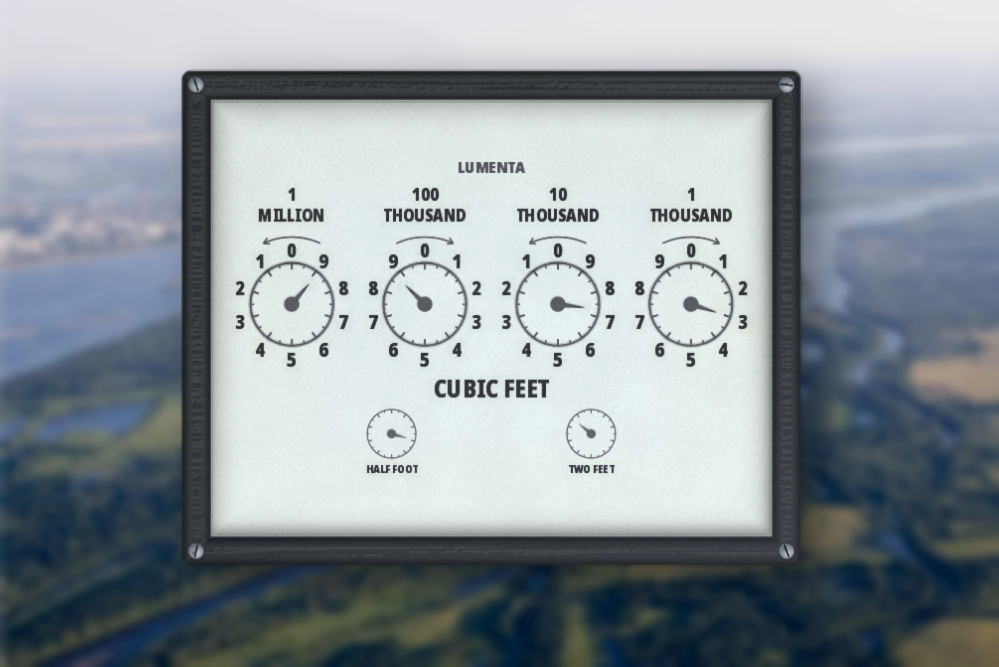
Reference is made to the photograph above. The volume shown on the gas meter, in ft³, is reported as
887300 ft³
